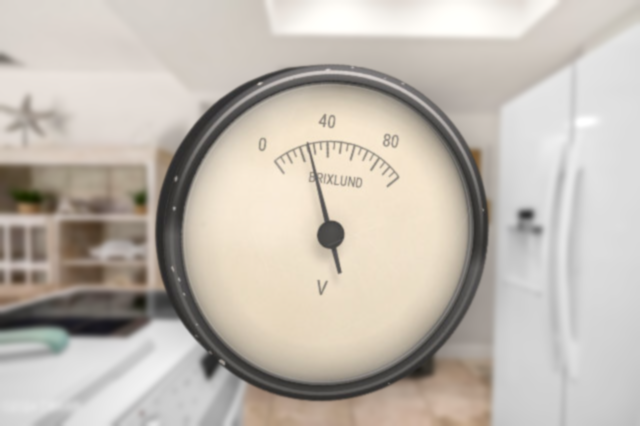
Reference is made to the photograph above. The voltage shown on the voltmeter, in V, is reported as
25 V
